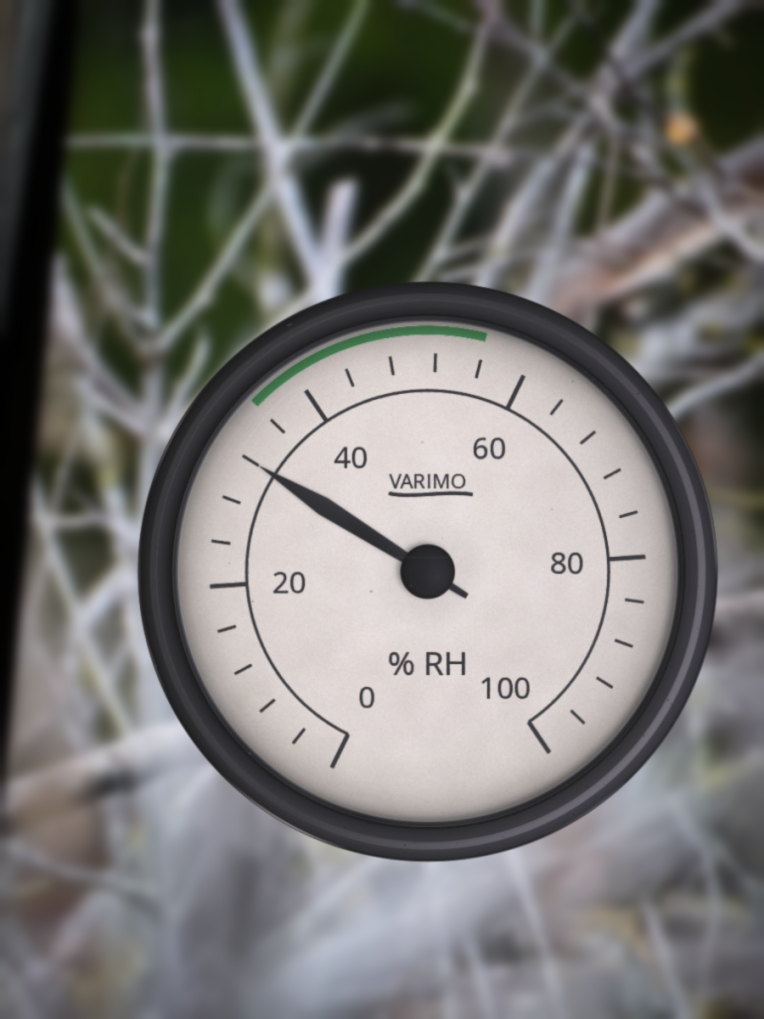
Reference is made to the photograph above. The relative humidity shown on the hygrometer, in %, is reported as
32 %
